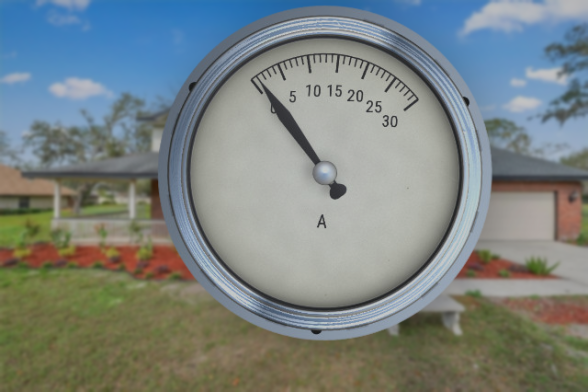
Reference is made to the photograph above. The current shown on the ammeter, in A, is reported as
1 A
